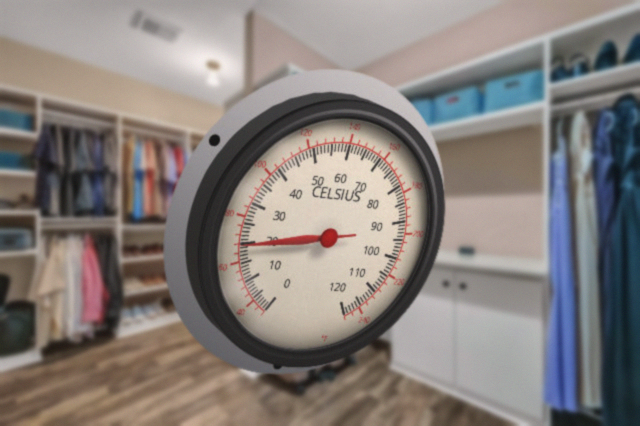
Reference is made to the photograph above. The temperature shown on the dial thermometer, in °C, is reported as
20 °C
